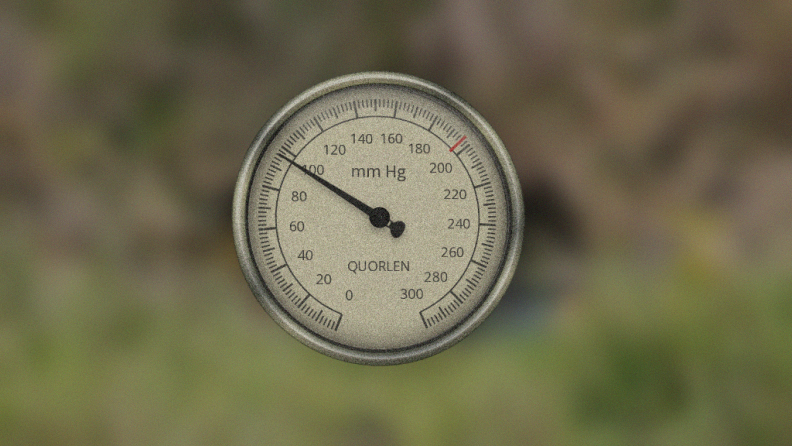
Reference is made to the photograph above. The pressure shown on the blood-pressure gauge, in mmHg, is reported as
96 mmHg
